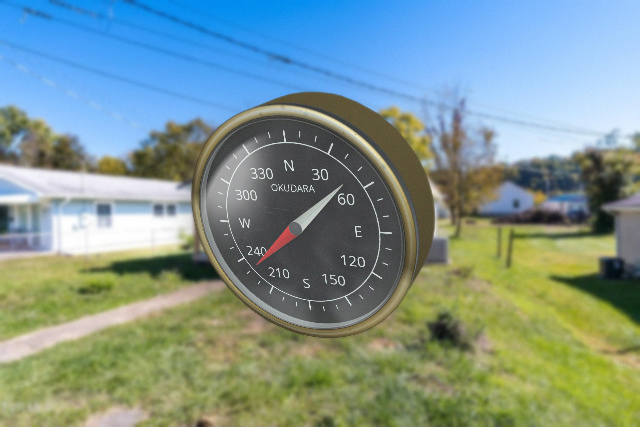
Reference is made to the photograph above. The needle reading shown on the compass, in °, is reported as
230 °
